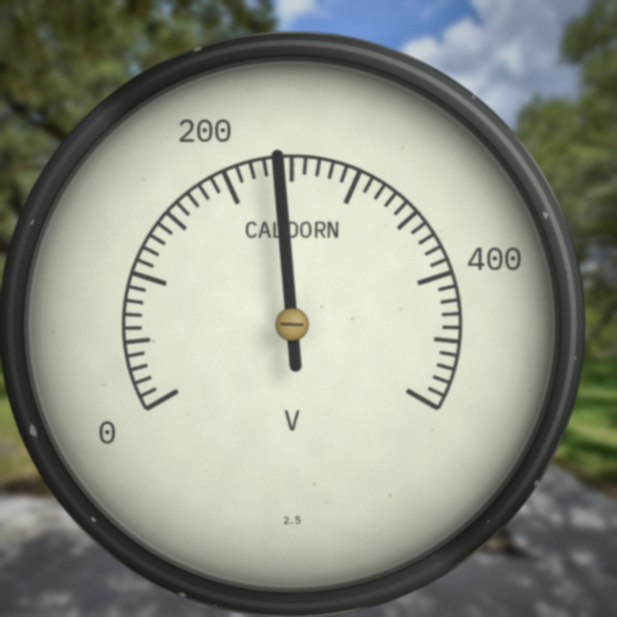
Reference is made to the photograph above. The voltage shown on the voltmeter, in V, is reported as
240 V
